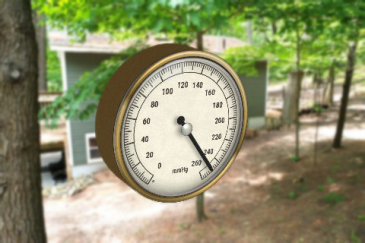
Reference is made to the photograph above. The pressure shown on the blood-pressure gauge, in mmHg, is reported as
250 mmHg
